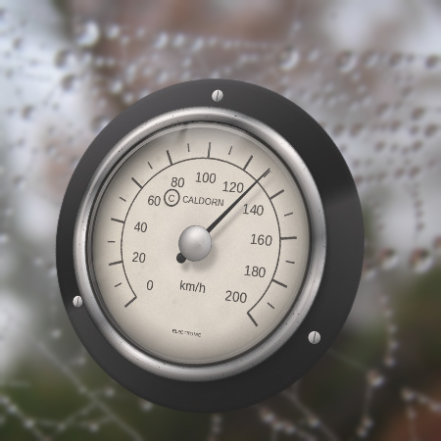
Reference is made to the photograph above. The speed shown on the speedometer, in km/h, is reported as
130 km/h
